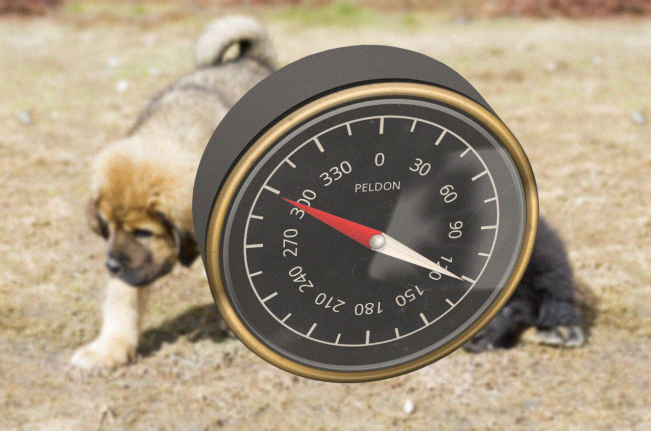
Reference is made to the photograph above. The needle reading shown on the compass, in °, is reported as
300 °
